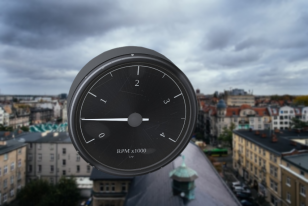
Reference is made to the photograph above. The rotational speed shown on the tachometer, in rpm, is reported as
500 rpm
